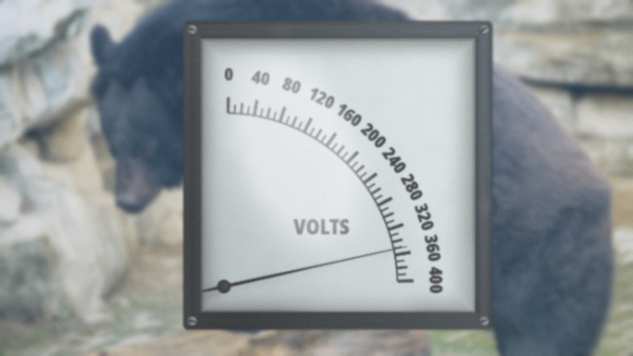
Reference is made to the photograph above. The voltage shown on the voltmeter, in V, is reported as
350 V
